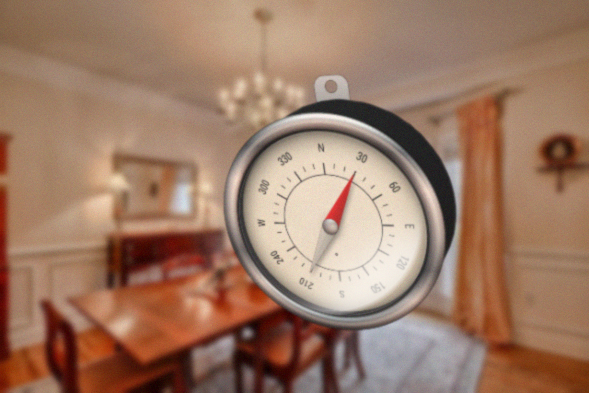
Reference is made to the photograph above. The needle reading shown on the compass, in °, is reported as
30 °
